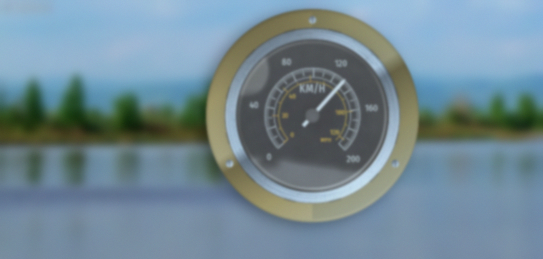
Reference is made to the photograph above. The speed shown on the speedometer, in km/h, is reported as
130 km/h
